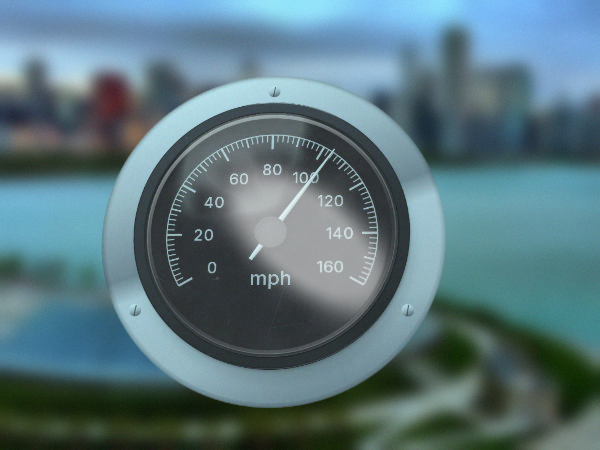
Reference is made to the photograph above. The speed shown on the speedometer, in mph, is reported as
104 mph
